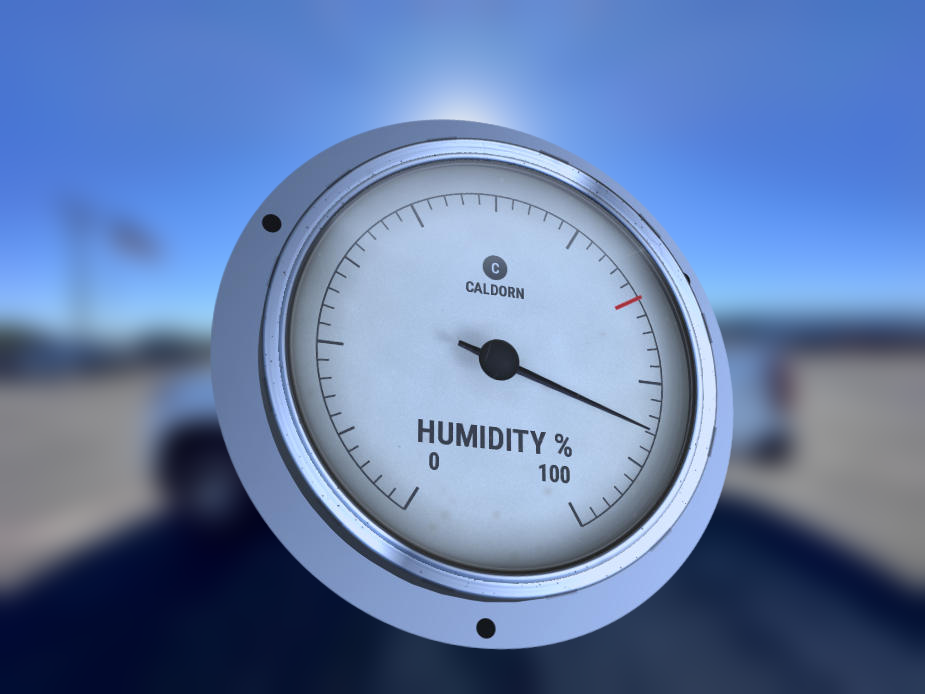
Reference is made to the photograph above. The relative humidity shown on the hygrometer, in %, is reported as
86 %
